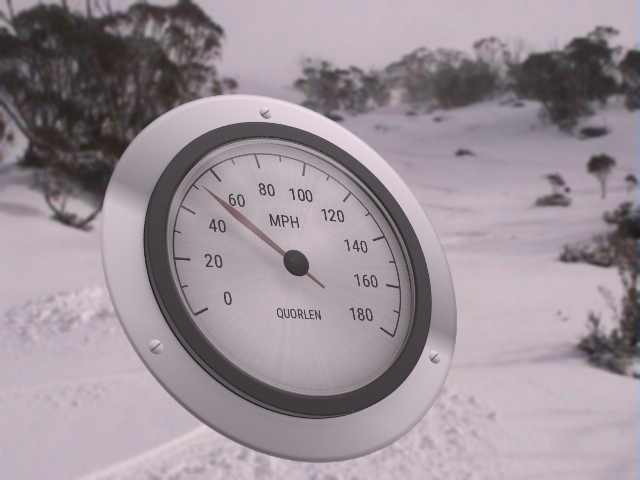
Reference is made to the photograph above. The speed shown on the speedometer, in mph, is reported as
50 mph
